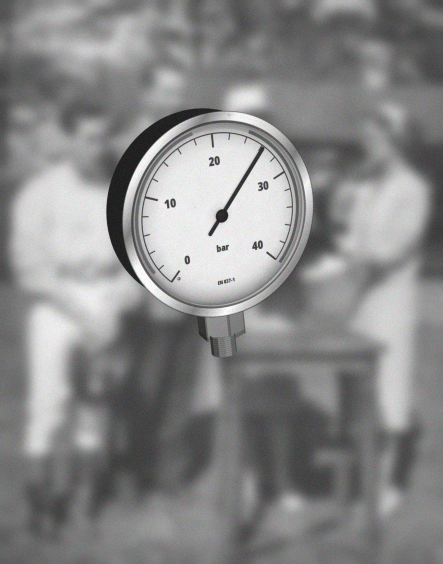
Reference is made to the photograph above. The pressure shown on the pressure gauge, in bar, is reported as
26 bar
